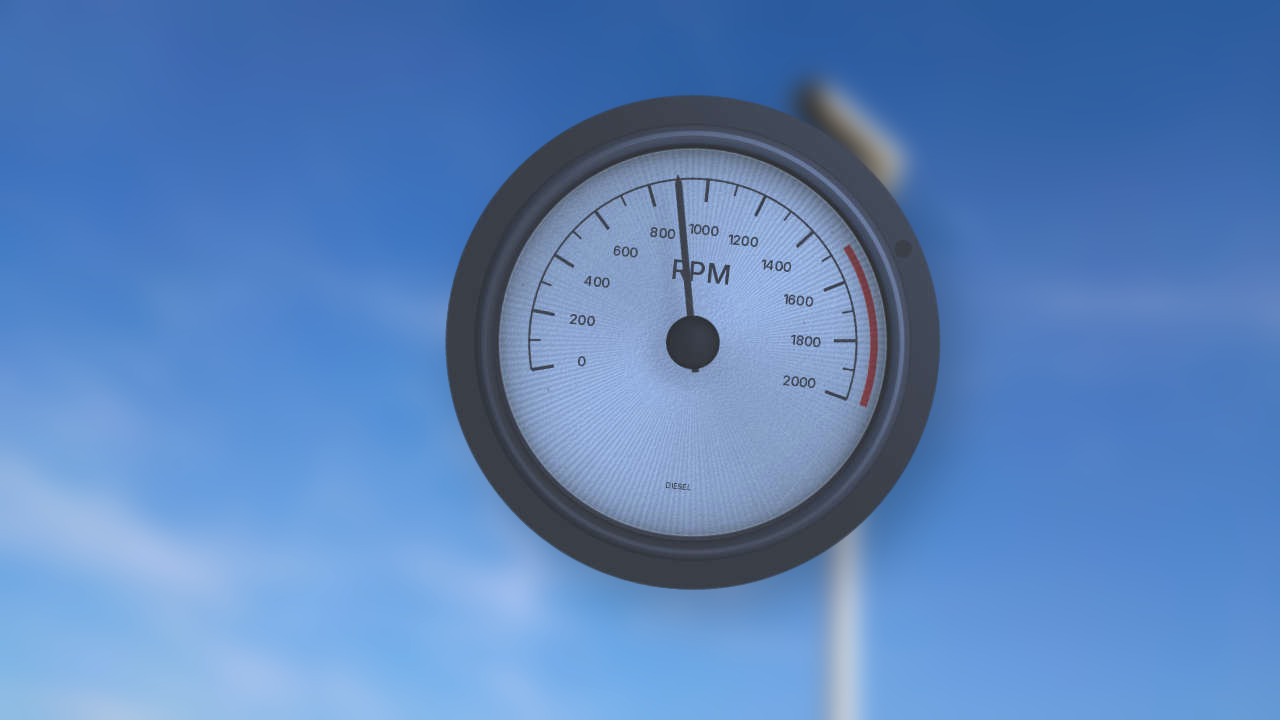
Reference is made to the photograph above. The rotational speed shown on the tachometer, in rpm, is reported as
900 rpm
